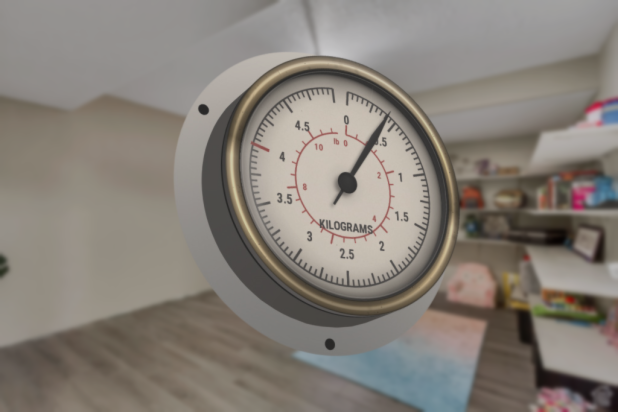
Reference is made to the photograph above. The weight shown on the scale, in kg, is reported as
0.4 kg
